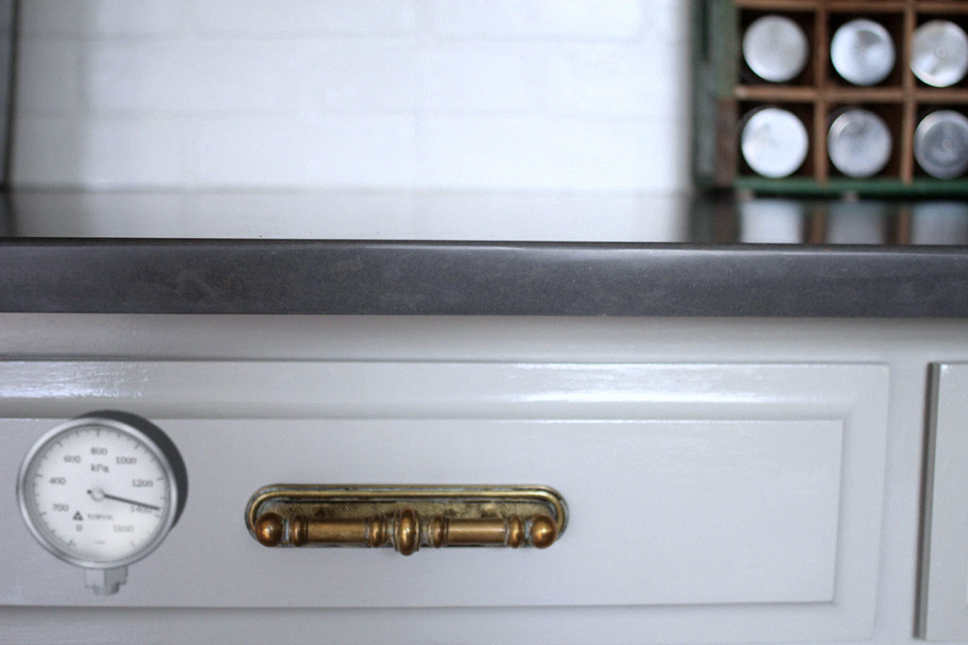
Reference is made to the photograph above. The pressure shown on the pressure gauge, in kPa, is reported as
1350 kPa
